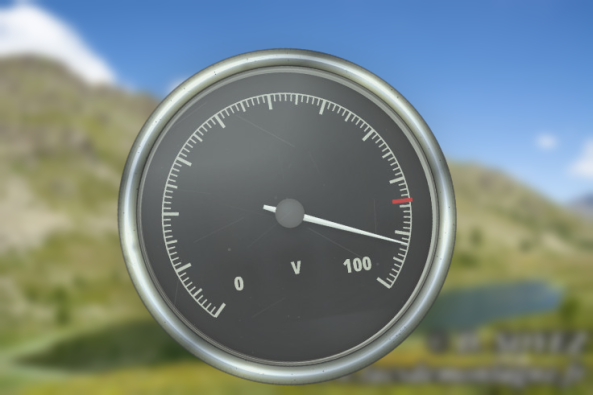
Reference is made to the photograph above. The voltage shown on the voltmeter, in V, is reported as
92 V
